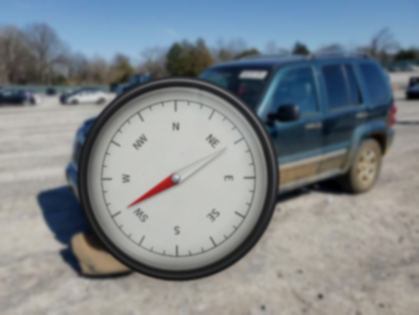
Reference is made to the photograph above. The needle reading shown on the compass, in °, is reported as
240 °
